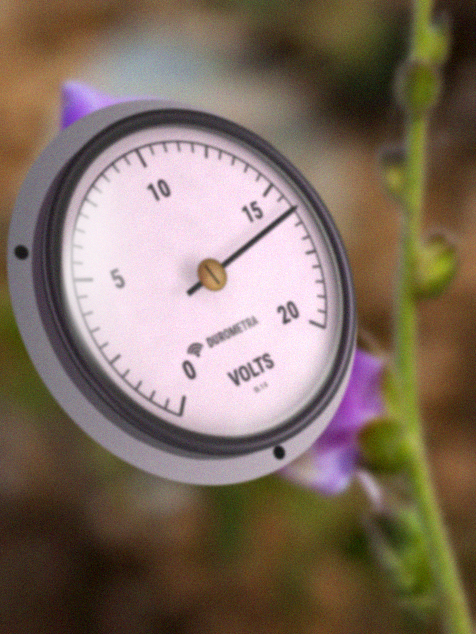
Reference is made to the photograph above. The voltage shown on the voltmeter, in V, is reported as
16 V
